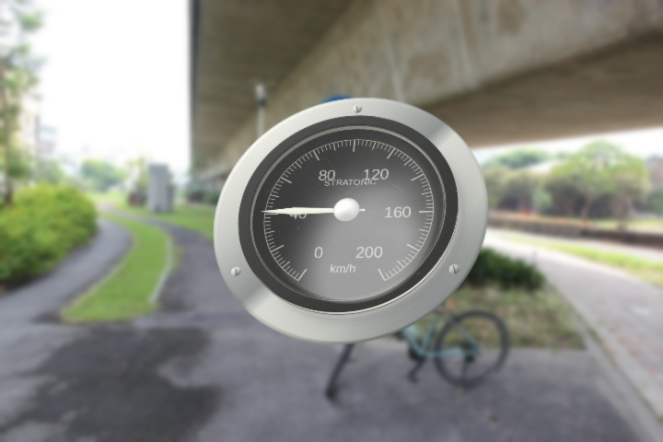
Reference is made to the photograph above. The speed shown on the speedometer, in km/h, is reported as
40 km/h
